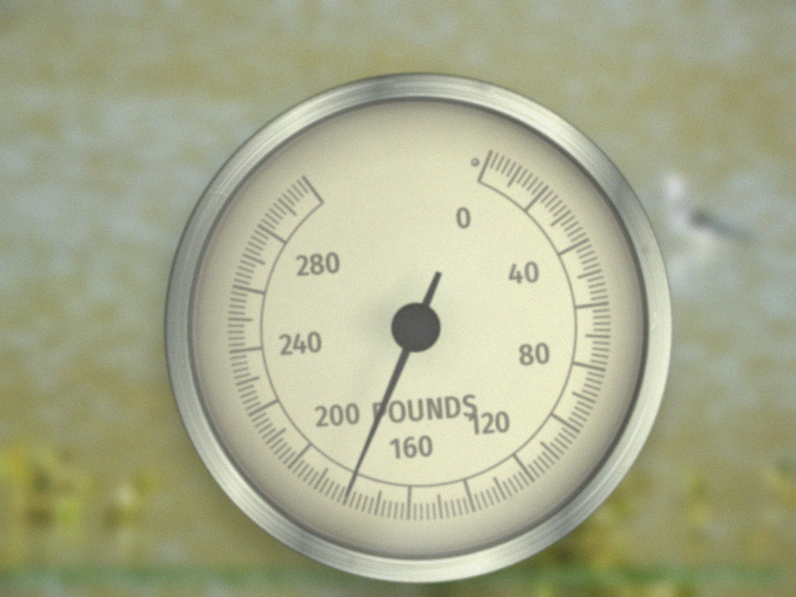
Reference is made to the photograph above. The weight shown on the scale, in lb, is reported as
180 lb
